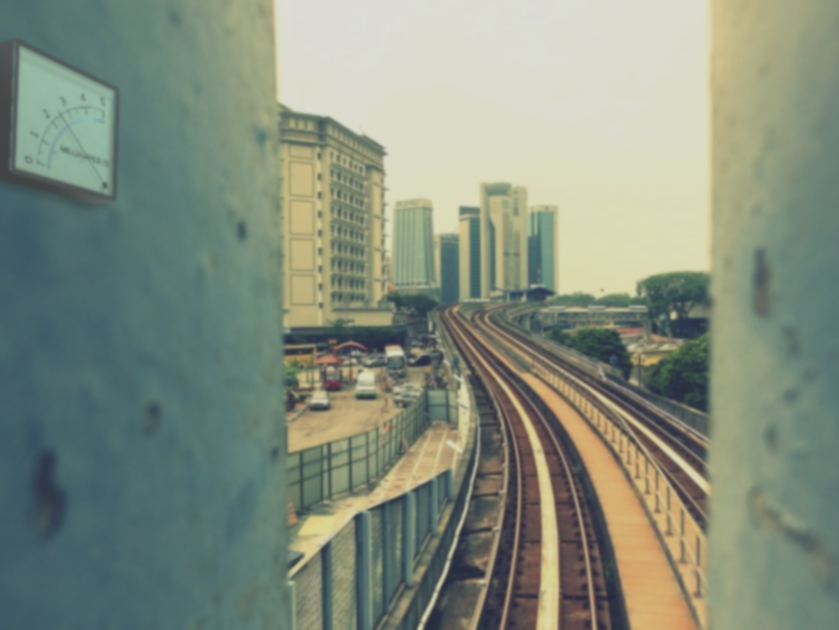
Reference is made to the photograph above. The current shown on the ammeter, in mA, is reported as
2.5 mA
